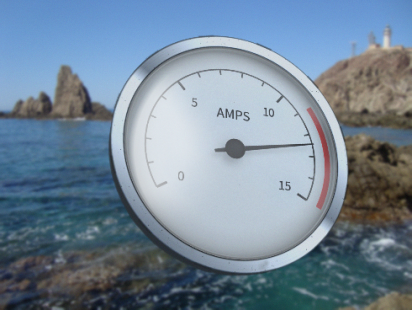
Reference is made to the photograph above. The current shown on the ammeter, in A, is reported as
12.5 A
